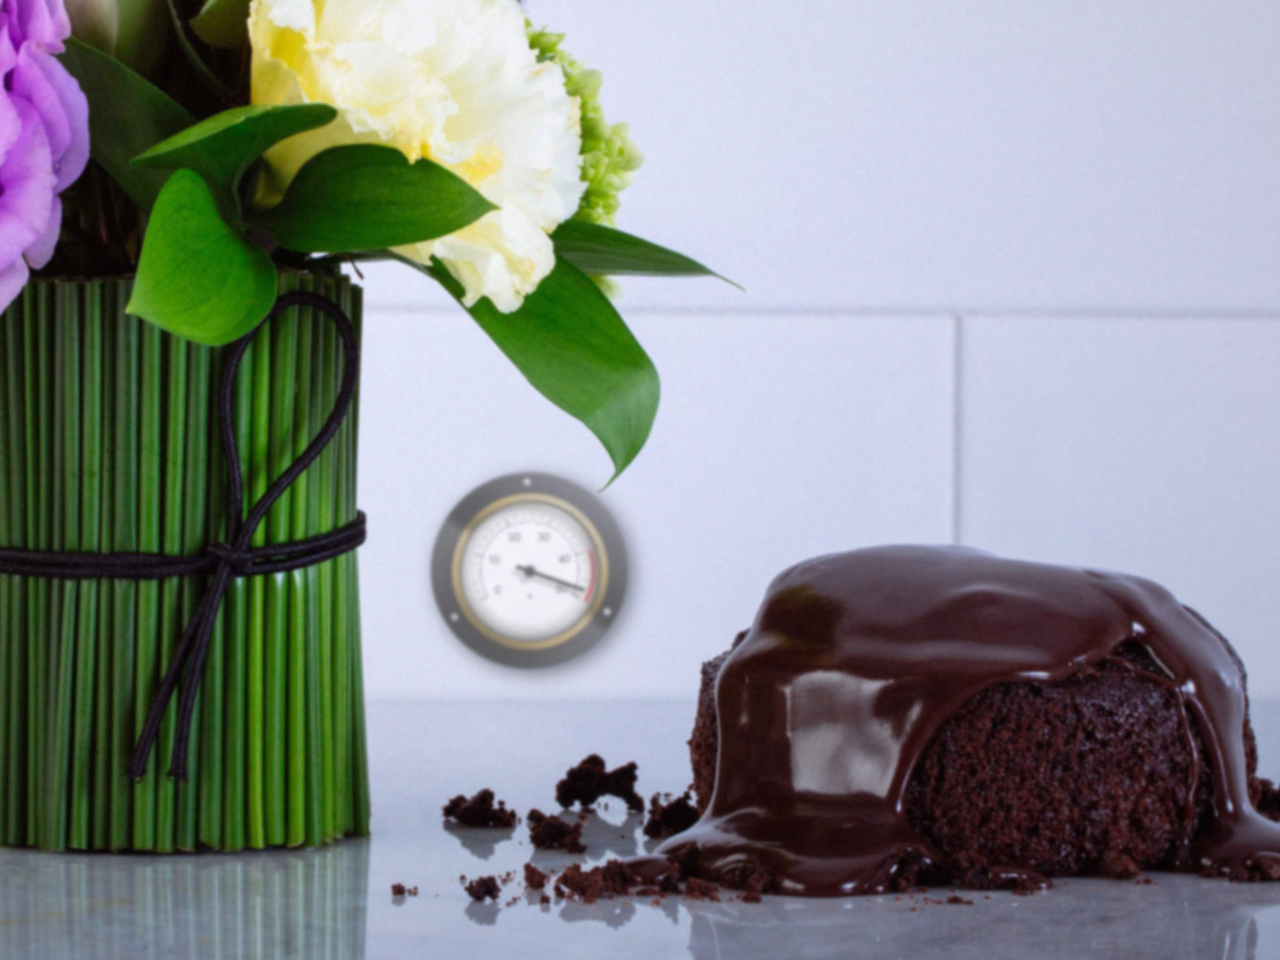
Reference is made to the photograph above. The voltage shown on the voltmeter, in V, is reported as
48 V
